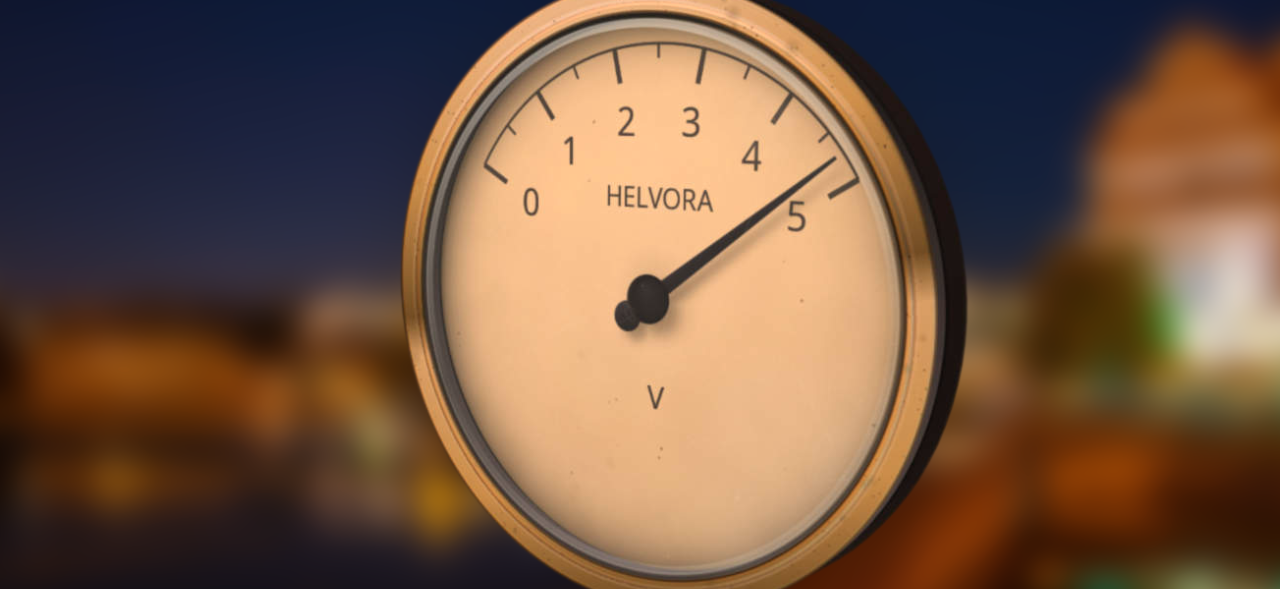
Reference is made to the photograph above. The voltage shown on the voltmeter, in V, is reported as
4.75 V
